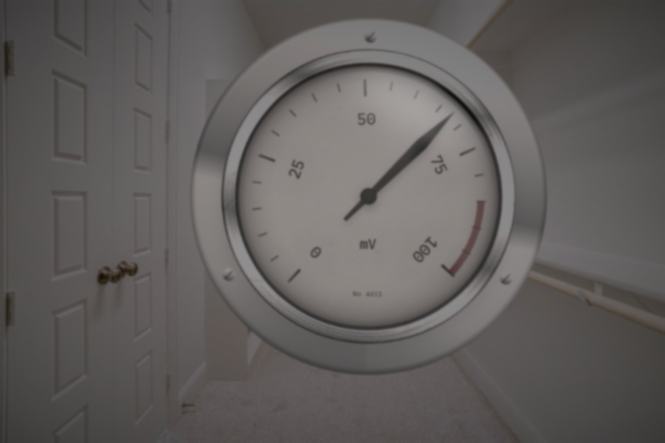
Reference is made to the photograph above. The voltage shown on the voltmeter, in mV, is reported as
67.5 mV
